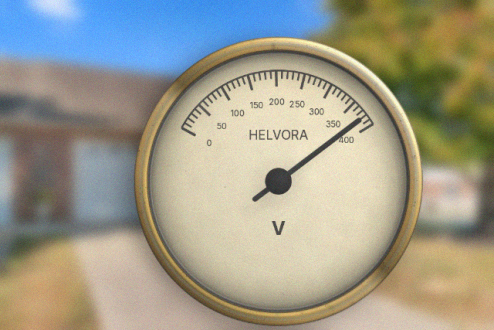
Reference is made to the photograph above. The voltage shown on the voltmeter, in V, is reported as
380 V
